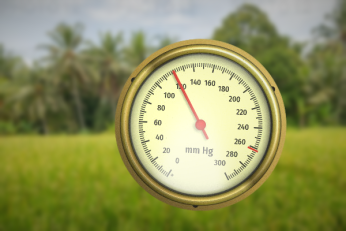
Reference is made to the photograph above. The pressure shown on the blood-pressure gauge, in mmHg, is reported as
120 mmHg
